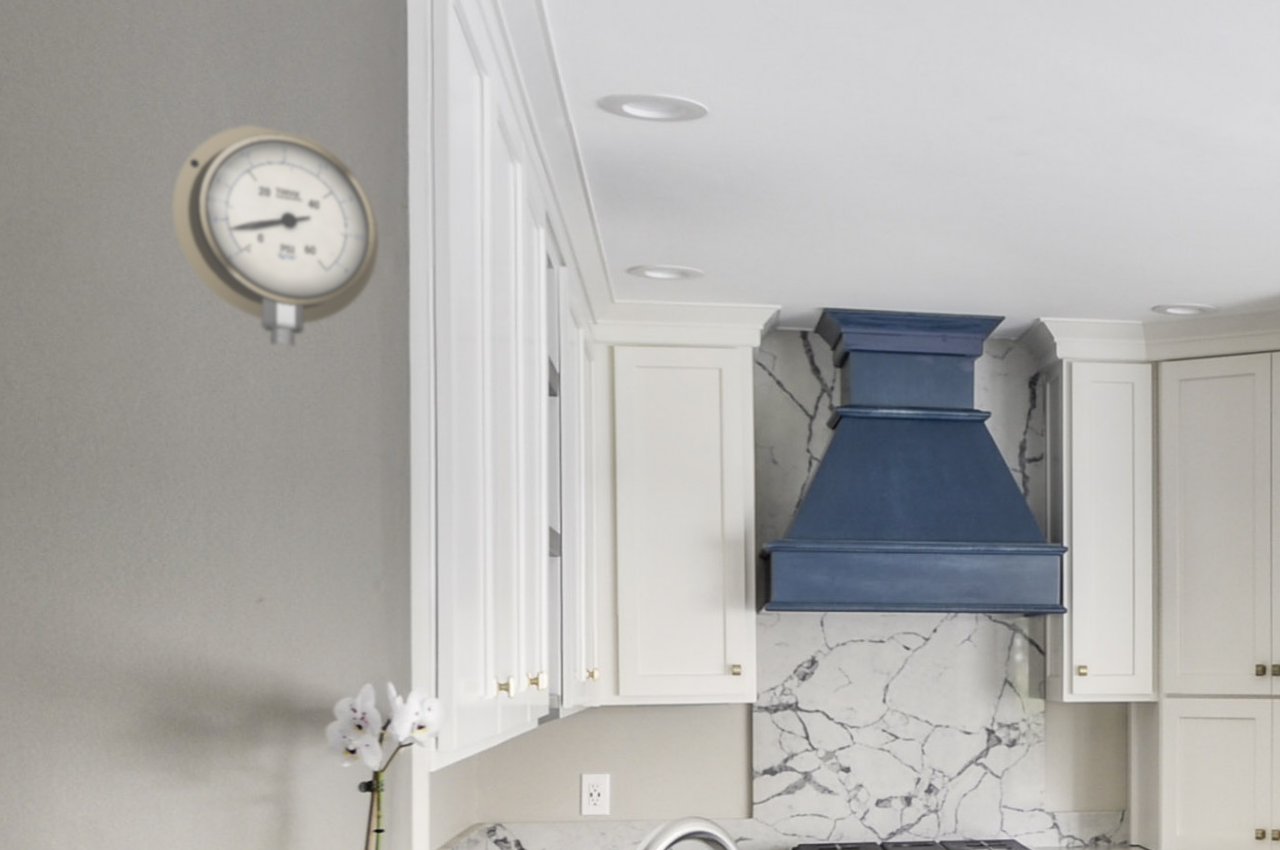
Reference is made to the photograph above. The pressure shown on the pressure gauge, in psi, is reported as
5 psi
